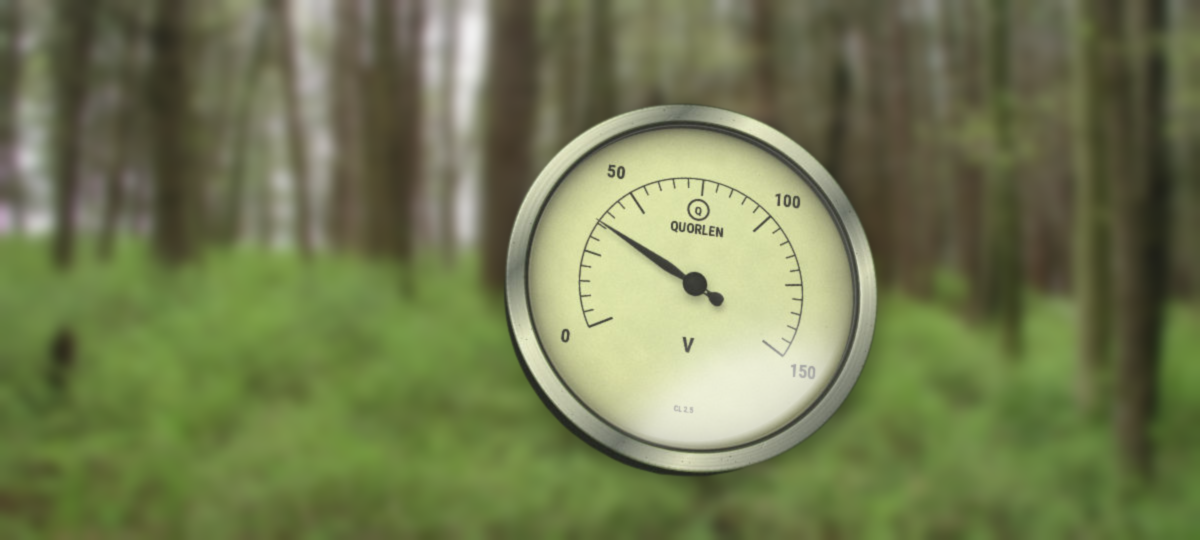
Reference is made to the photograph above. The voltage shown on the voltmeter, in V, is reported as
35 V
